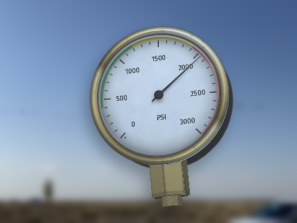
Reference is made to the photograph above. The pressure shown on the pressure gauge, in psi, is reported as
2050 psi
